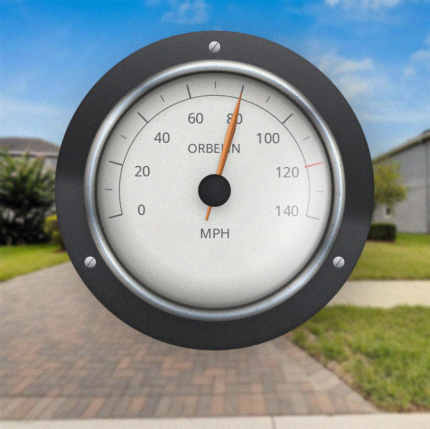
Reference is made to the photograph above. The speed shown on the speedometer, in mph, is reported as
80 mph
